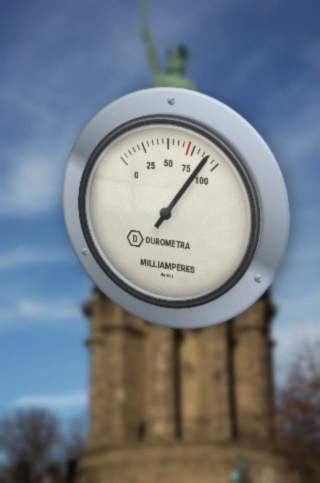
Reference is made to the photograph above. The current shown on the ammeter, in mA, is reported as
90 mA
